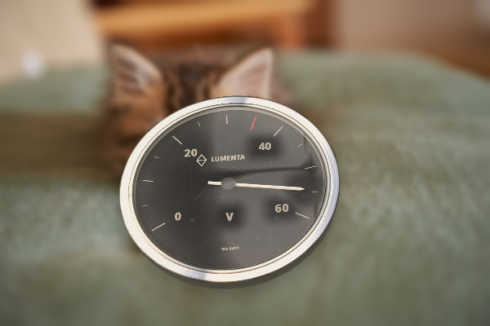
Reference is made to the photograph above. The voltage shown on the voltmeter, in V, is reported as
55 V
